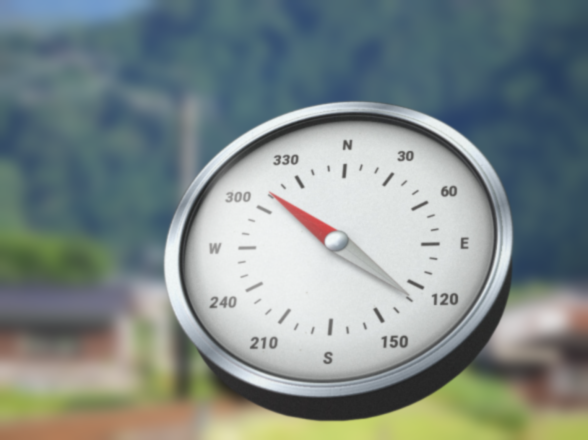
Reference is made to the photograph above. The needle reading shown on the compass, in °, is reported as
310 °
